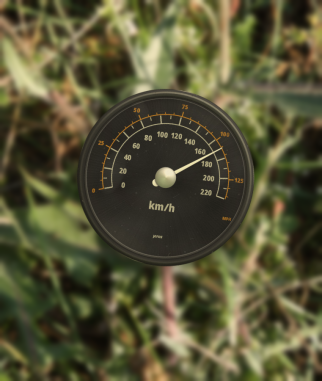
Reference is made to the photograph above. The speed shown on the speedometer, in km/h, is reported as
170 km/h
